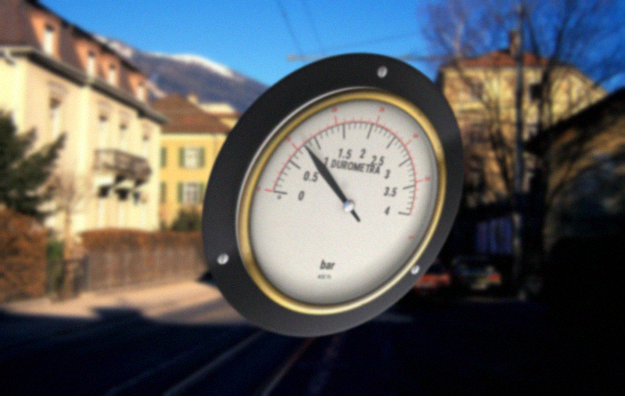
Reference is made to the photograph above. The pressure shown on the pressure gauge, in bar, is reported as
0.8 bar
